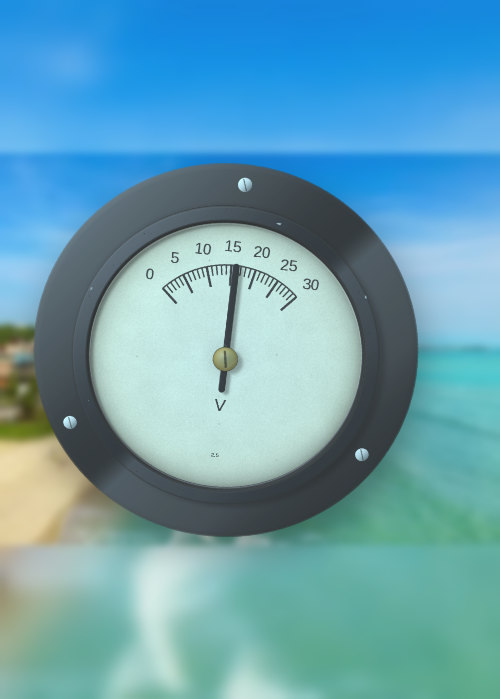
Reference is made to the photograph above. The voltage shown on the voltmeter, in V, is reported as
16 V
